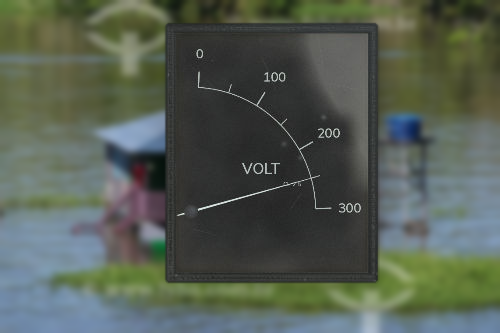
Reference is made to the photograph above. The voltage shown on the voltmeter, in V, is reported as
250 V
